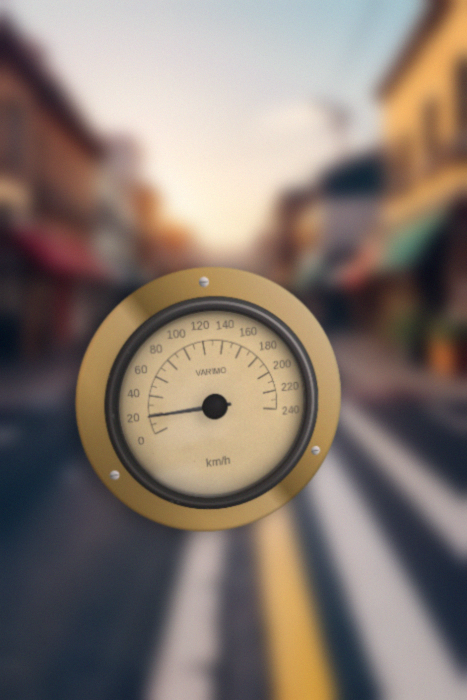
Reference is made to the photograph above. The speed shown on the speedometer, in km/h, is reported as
20 km/h
